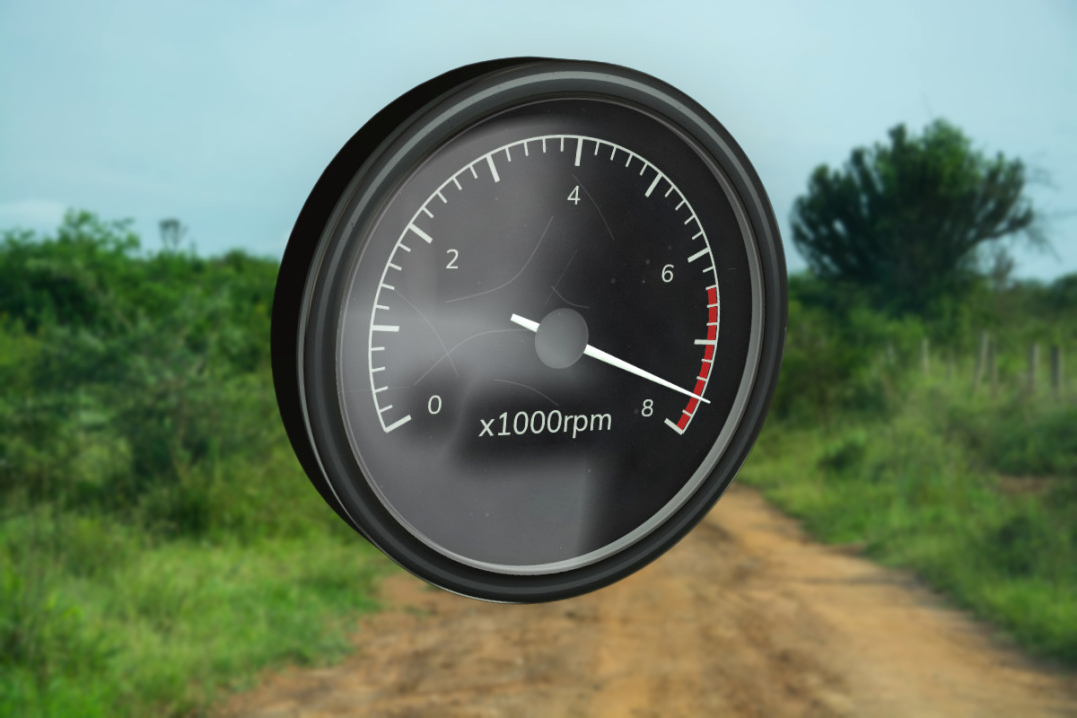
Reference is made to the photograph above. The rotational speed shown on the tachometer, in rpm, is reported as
7600 rpm
